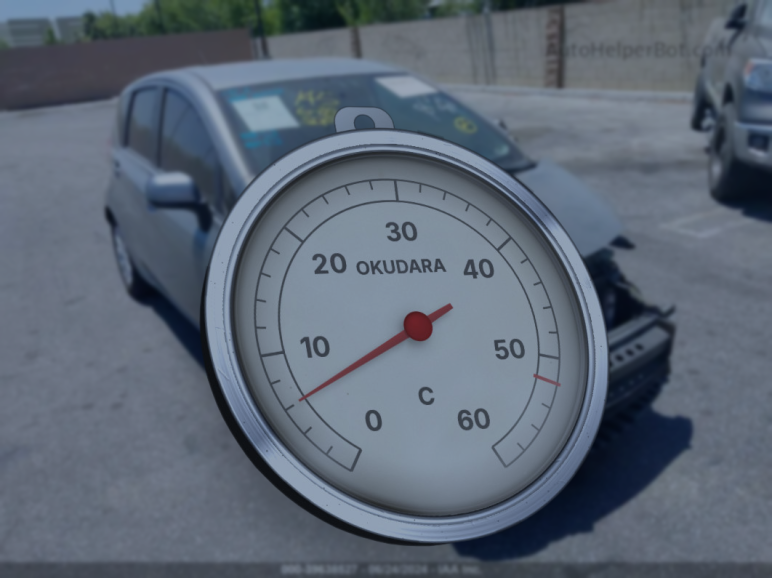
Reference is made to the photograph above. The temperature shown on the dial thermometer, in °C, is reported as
6 °C
